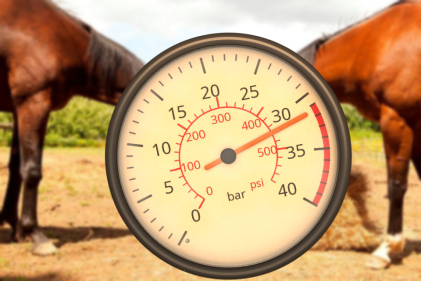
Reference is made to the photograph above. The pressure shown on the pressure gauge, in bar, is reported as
31.5 bar
